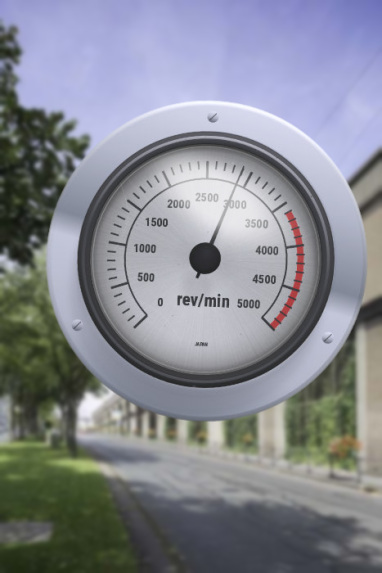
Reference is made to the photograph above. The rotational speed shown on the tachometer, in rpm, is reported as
2900 rpm
